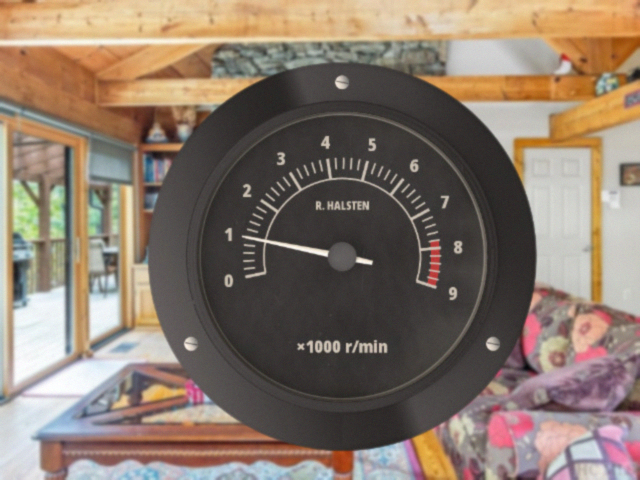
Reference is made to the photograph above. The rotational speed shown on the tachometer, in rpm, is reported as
1000 rpm
